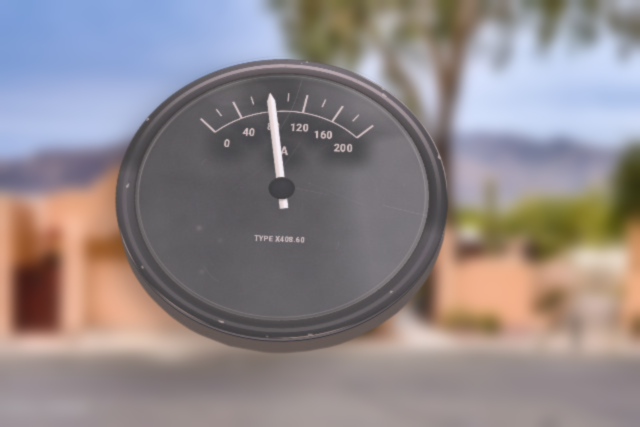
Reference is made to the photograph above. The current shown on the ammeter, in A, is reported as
80 A
